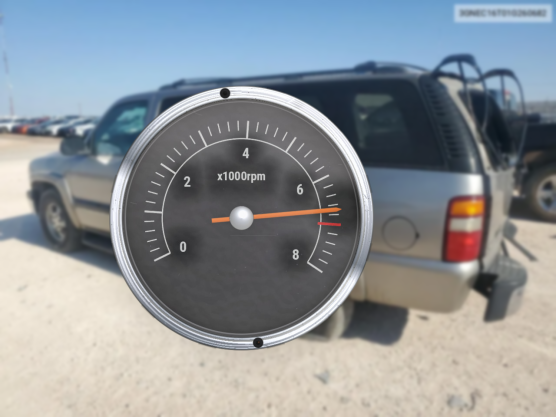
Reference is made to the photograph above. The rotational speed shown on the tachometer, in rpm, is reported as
6700 rpm
